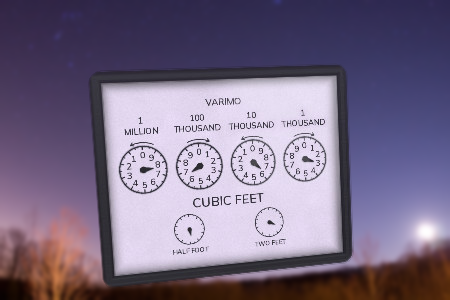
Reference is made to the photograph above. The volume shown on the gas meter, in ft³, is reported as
766300 ft³
